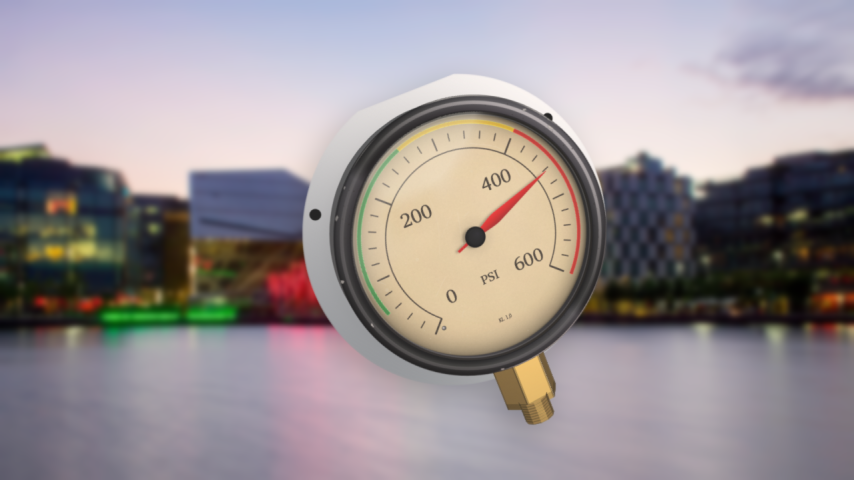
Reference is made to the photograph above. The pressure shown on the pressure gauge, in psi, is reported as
460 psi
